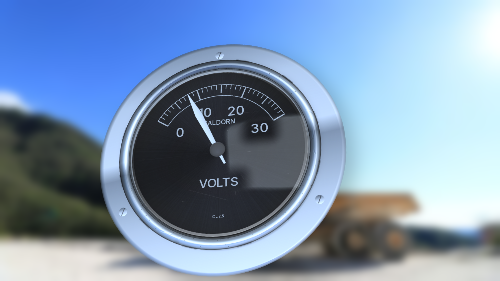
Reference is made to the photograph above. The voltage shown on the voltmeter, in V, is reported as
8 V
